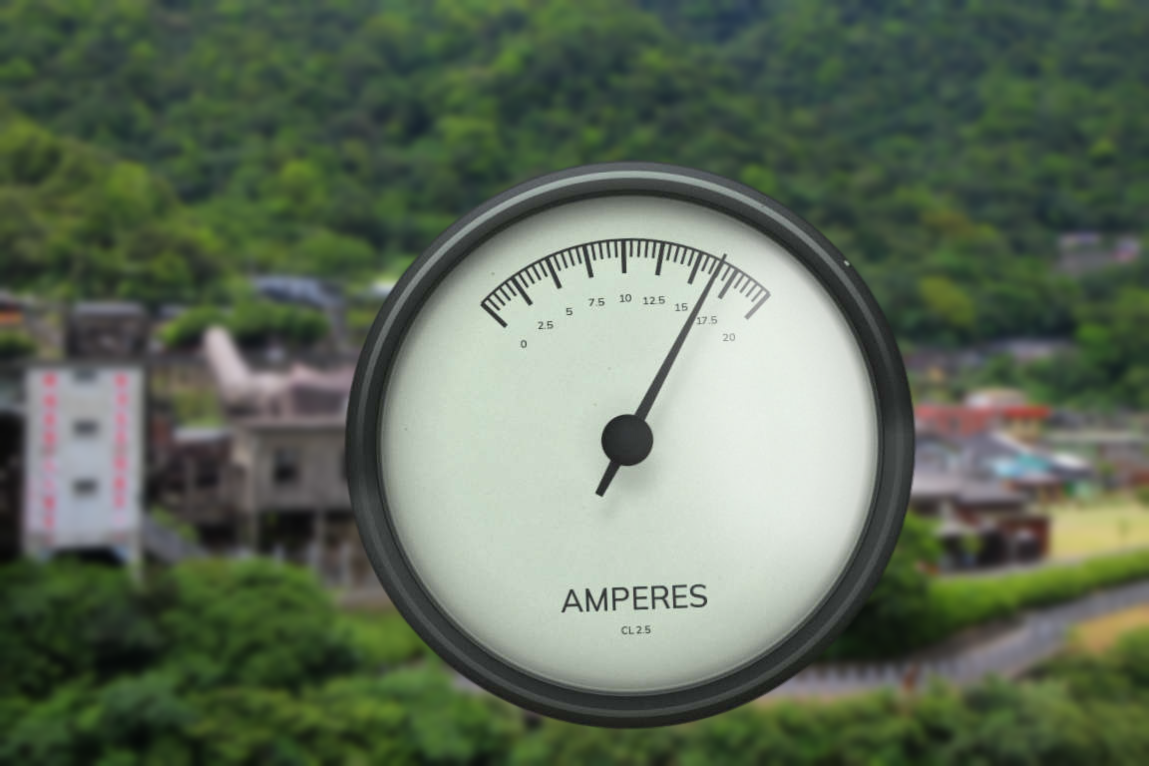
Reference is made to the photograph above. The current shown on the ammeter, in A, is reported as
16.5 A
